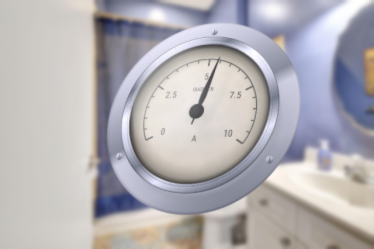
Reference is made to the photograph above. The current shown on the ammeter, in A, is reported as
5.5 A
